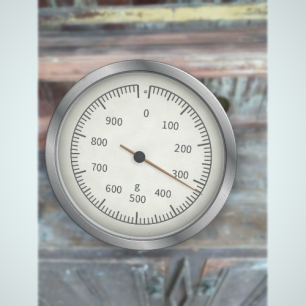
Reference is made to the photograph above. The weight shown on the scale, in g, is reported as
320 g
